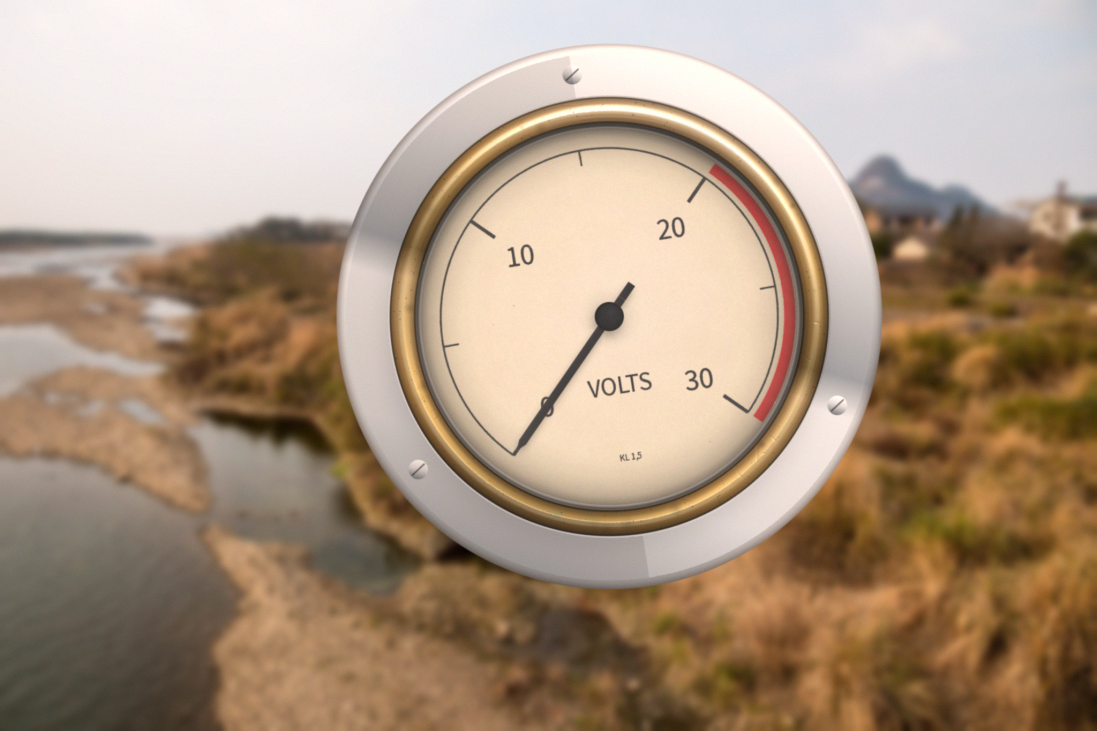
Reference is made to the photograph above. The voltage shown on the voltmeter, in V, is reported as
0 V
